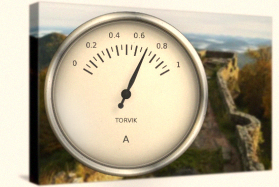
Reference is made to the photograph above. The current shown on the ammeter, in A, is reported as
0.7 A
